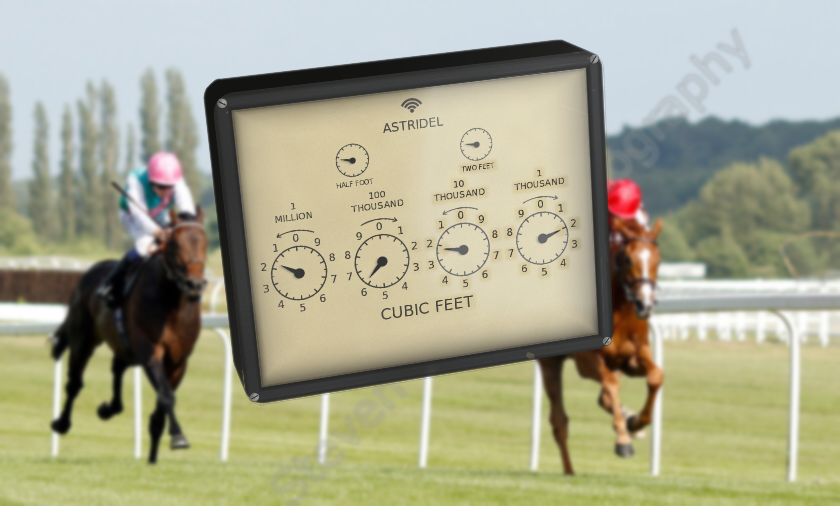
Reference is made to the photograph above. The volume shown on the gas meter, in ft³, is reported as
162200 ft³
